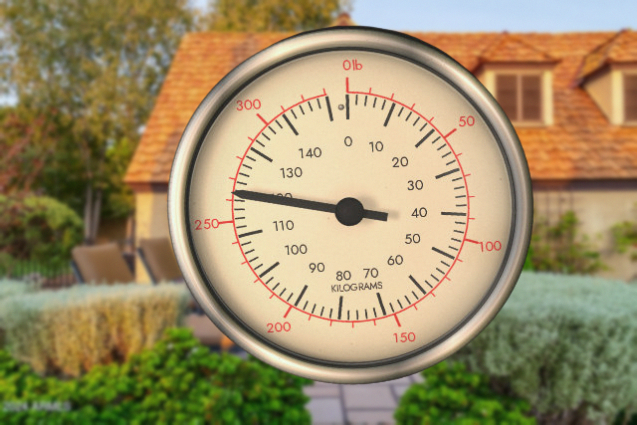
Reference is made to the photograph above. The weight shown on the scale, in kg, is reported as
120 kg
